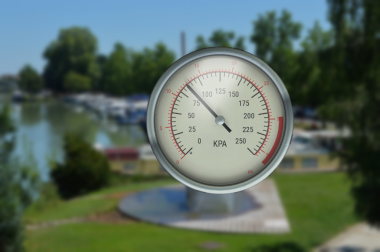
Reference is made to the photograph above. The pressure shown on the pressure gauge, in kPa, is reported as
85 kPa
